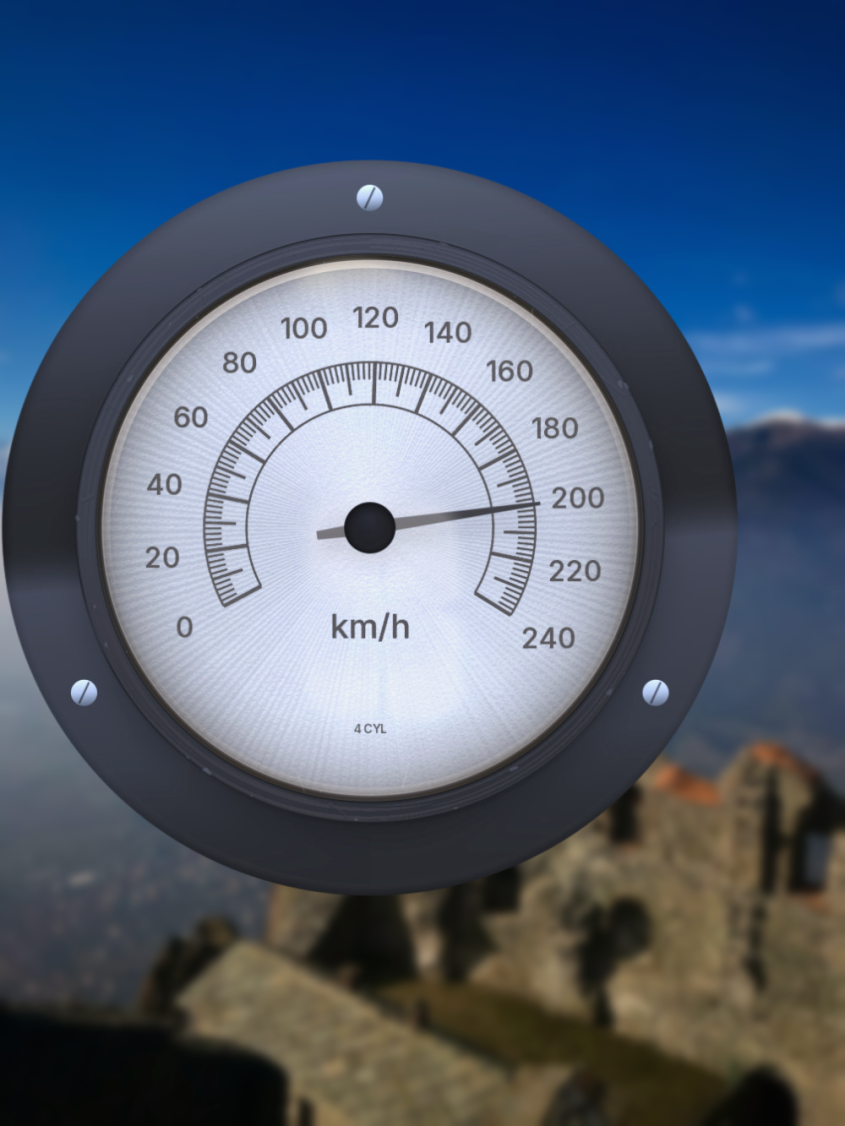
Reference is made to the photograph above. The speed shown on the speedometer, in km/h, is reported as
200 km/h
